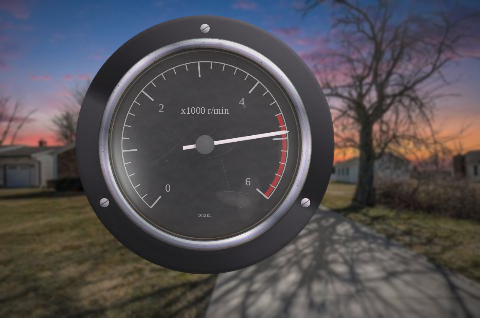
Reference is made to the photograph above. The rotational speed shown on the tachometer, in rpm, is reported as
4900 rpm
